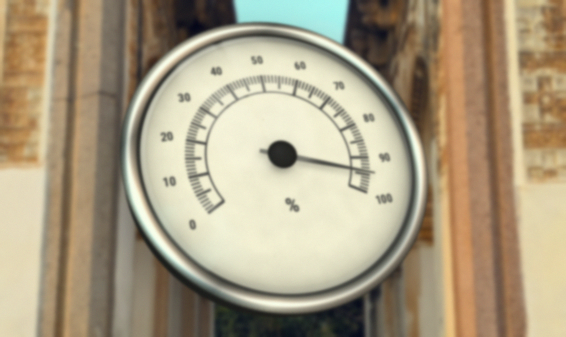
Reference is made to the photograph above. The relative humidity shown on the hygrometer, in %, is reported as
95 %
